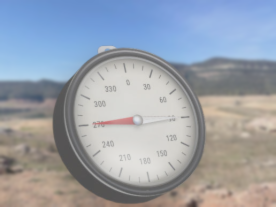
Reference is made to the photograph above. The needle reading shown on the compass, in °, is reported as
270 °
